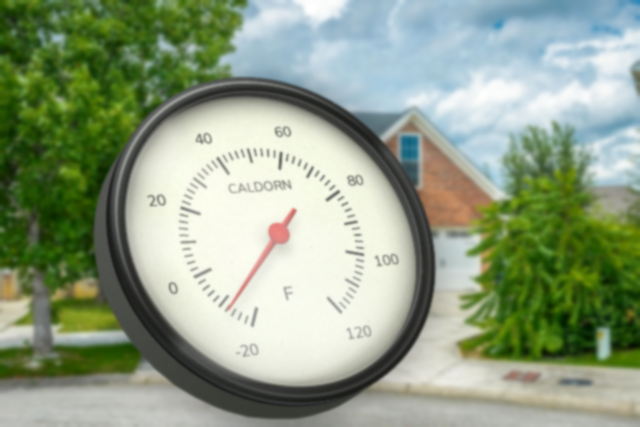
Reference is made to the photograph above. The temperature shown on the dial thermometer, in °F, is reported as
-12 °F
